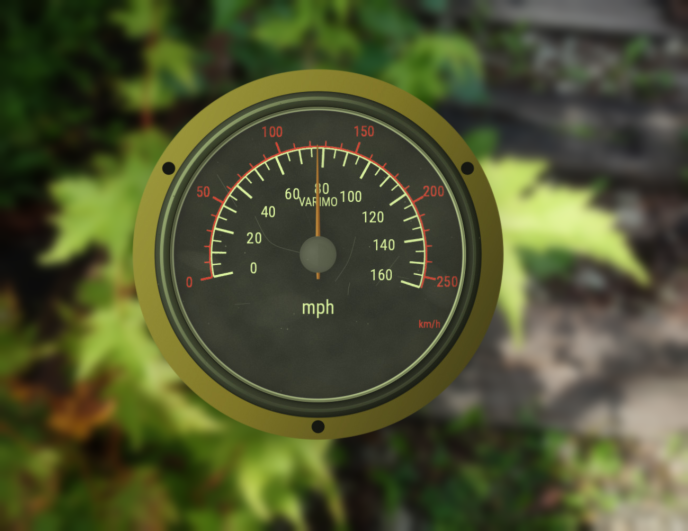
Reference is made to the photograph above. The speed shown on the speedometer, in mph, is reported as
77.5 mph
